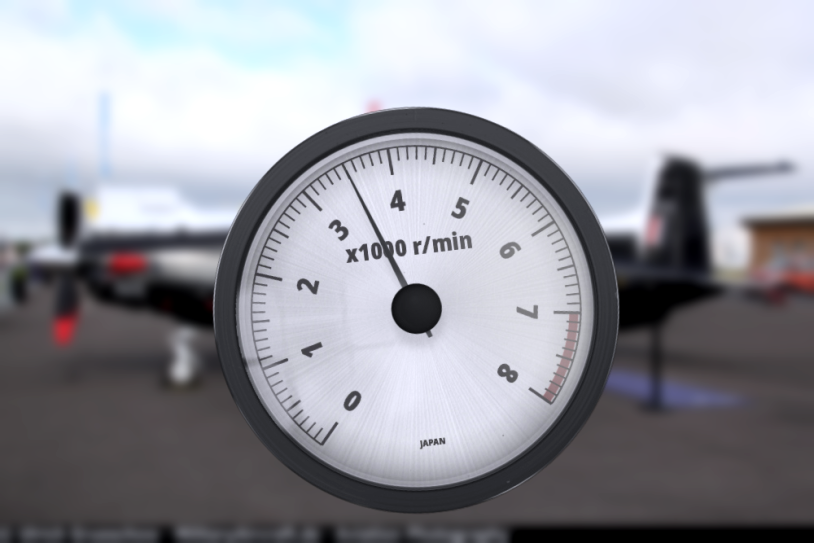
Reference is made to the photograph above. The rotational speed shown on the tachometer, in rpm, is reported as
3500 rpm
